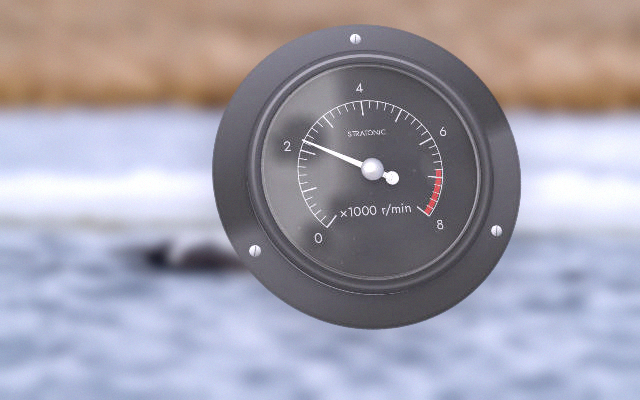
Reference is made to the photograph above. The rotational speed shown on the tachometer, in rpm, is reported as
2200 rpm
